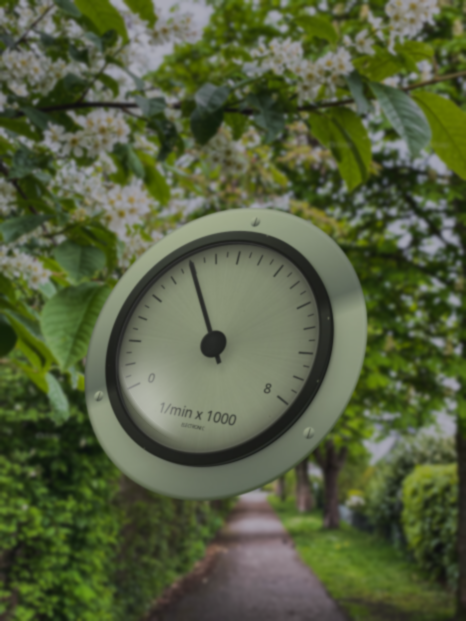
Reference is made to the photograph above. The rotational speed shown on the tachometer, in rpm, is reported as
3000 rpm
